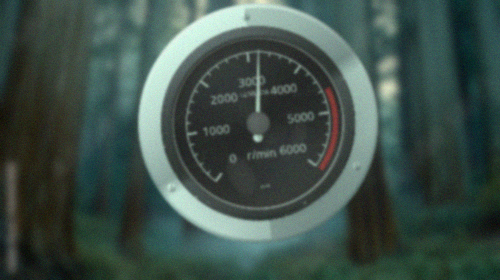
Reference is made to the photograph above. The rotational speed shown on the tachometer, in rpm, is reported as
3200 rpm
